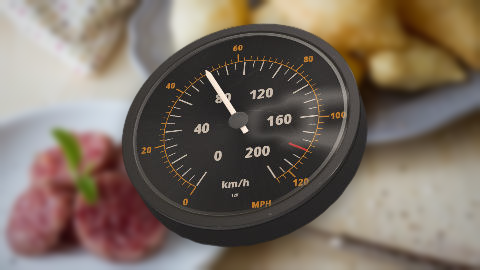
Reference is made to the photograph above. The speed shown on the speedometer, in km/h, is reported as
80 km/h
